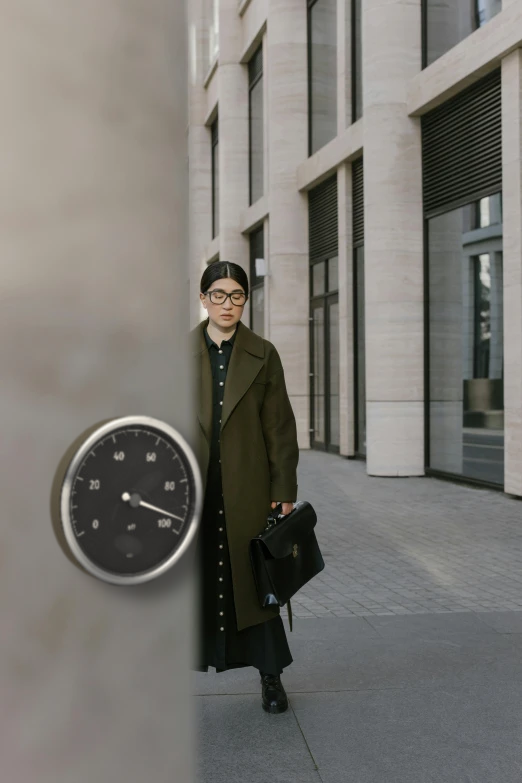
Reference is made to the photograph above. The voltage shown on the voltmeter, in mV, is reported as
95 mV
